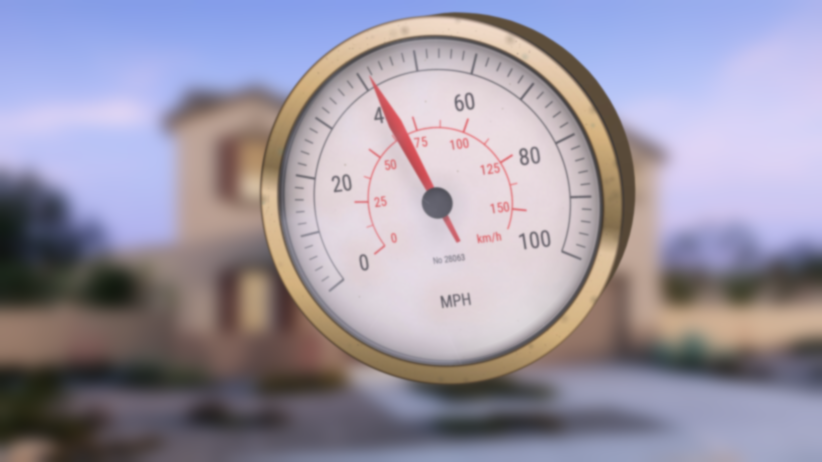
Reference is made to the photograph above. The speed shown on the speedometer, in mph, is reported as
42 mph
